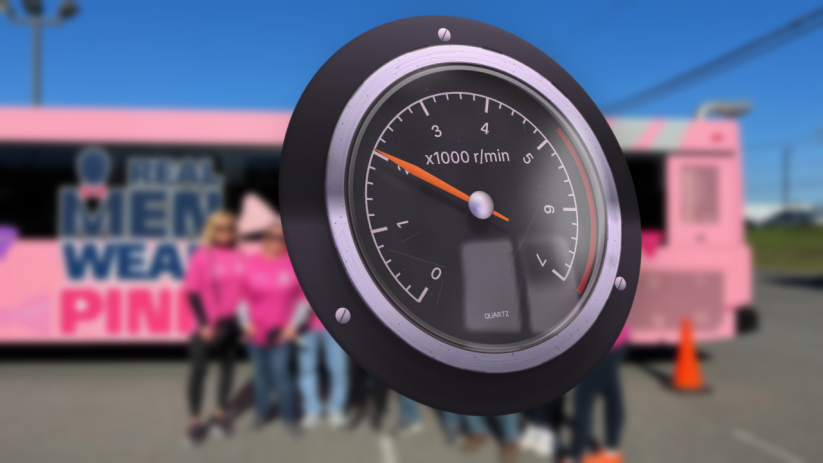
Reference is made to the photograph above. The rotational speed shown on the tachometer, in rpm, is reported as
2000 rpm
